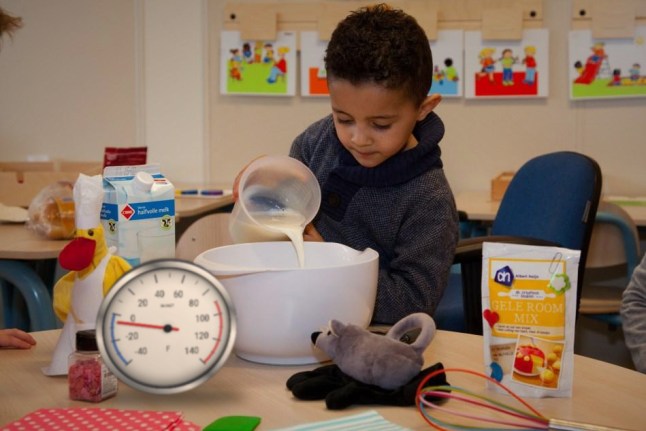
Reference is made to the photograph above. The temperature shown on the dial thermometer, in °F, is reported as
-5 °F
